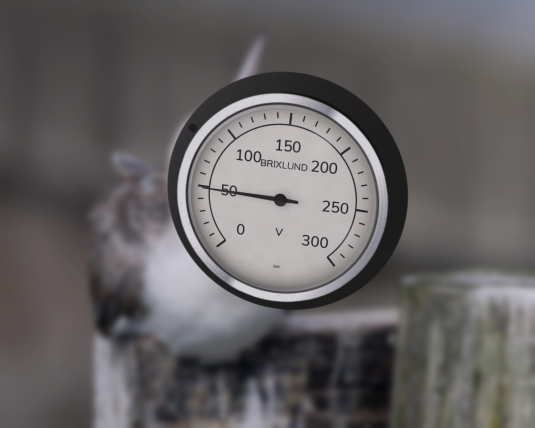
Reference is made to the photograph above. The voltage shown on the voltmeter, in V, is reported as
50 V
